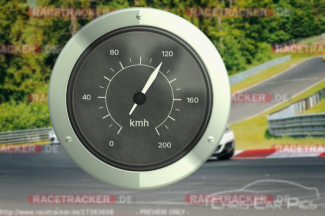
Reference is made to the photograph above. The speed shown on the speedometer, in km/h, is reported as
120 km/h
